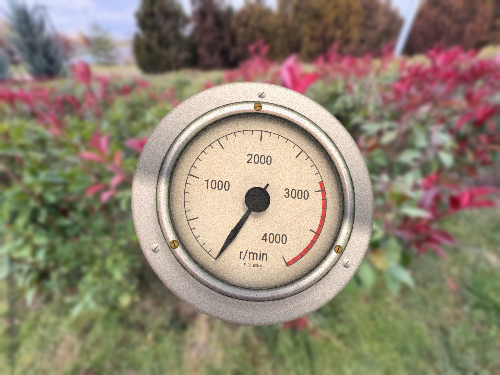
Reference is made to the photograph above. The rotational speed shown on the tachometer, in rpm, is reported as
0 rpm
